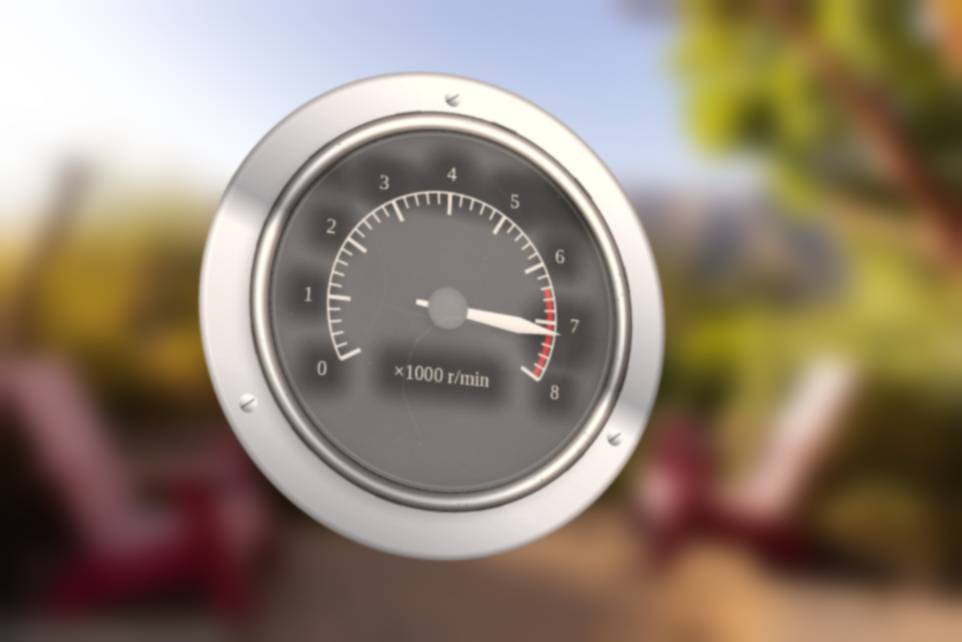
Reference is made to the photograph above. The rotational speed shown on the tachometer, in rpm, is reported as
7200 rpm
